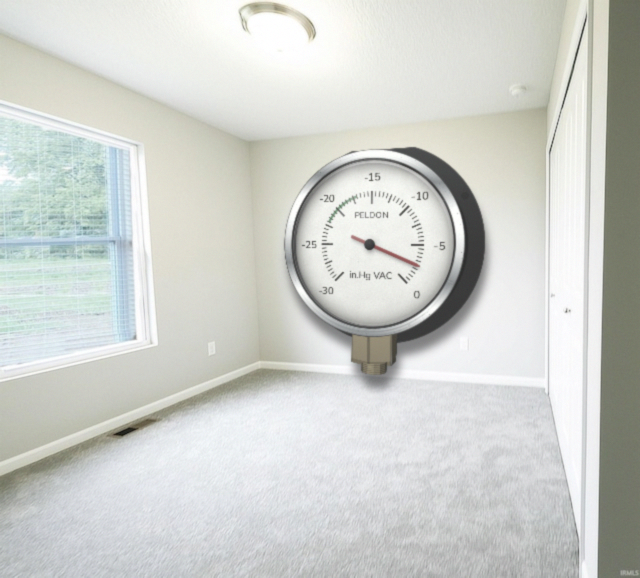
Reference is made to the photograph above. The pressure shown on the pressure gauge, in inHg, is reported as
-2.5 inHg
